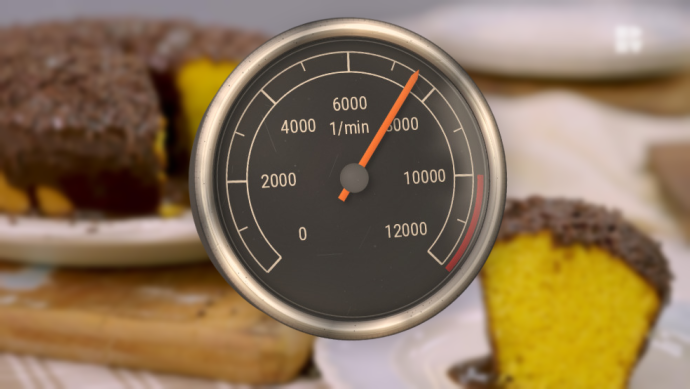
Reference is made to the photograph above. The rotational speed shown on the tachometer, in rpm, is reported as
7500 rpm
